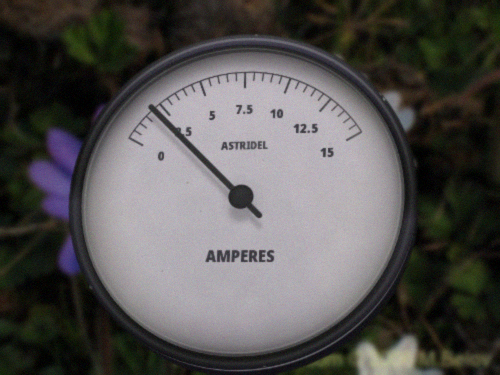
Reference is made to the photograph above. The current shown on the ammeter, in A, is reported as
2 A
